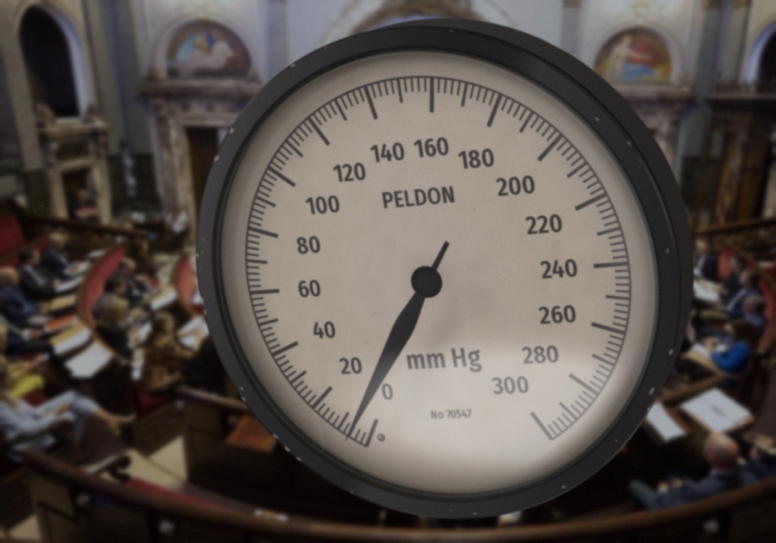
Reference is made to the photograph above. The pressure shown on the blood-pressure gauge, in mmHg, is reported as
6 mmHg
